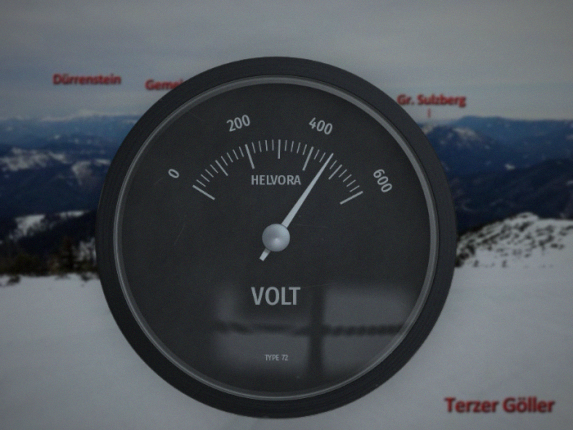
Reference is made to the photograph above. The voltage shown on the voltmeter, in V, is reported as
460 V
